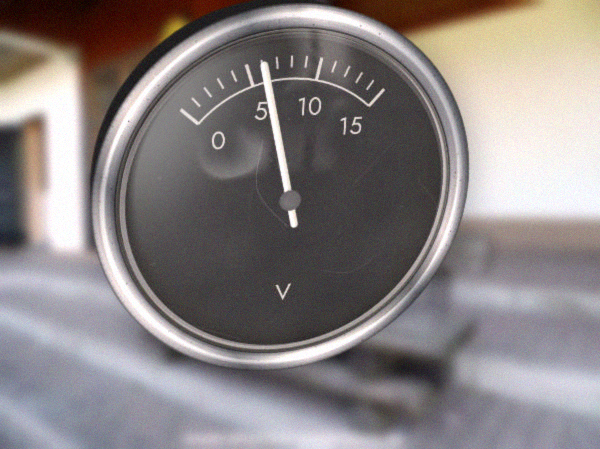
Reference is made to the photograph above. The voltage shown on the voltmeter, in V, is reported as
6 V
